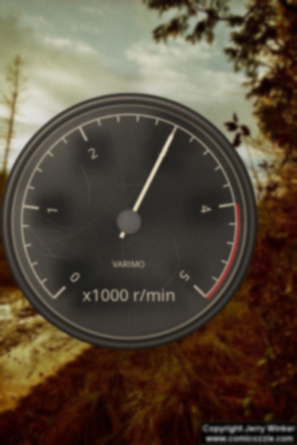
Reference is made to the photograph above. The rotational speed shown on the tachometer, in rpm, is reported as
3000 rpm
